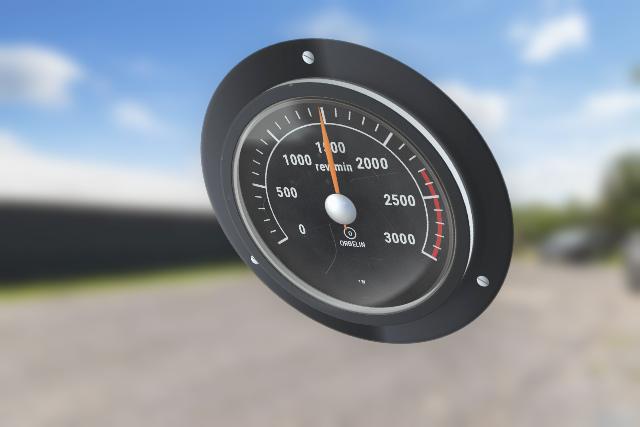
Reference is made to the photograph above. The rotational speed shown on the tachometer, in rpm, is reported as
1500 rpm
